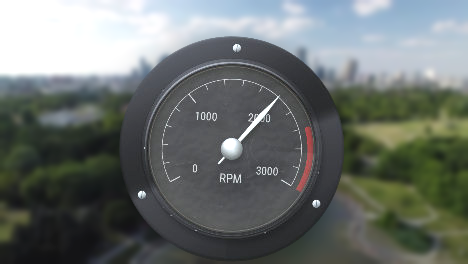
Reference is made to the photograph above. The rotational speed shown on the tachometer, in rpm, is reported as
2000 rpm
